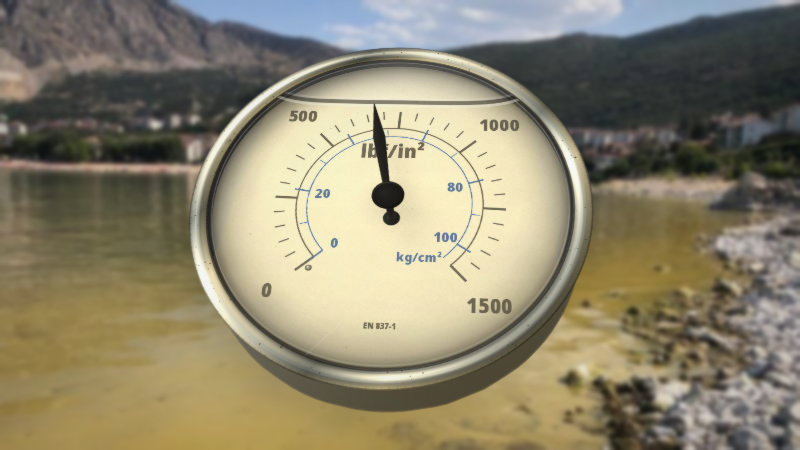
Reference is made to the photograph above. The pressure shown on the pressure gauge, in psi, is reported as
675 psi
